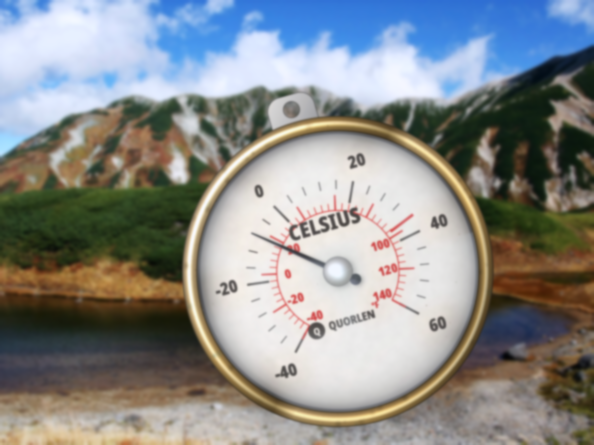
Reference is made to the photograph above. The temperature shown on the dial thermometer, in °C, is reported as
-8 °C
